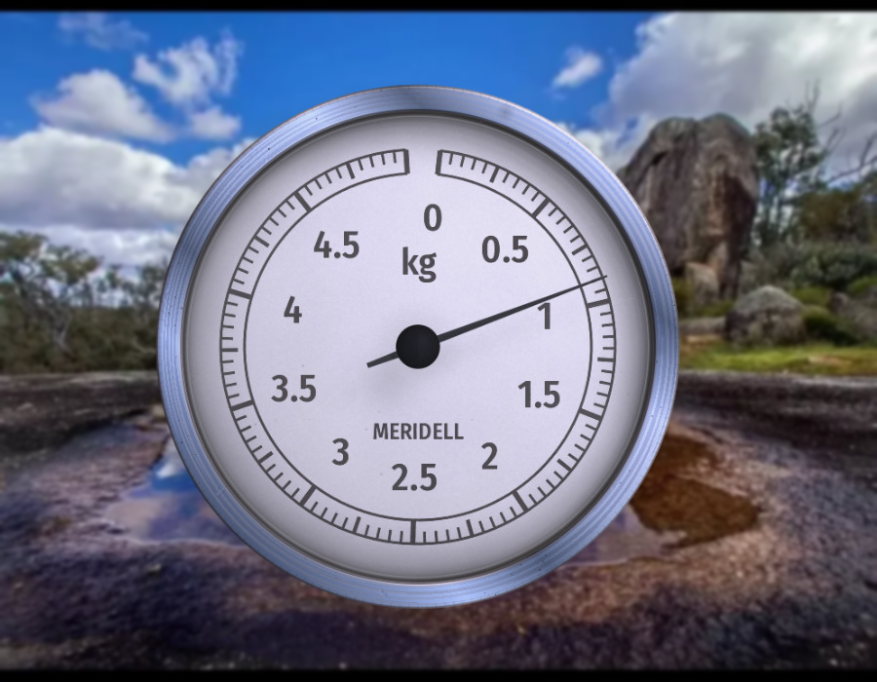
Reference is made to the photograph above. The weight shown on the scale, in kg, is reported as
0.9 kg
